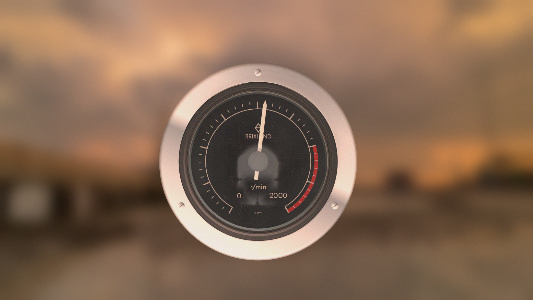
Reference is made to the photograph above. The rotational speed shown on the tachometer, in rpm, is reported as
1050 rpm
